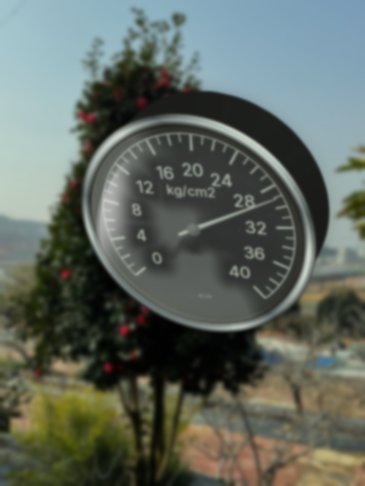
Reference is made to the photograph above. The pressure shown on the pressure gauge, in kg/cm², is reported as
29 kg/cm²
